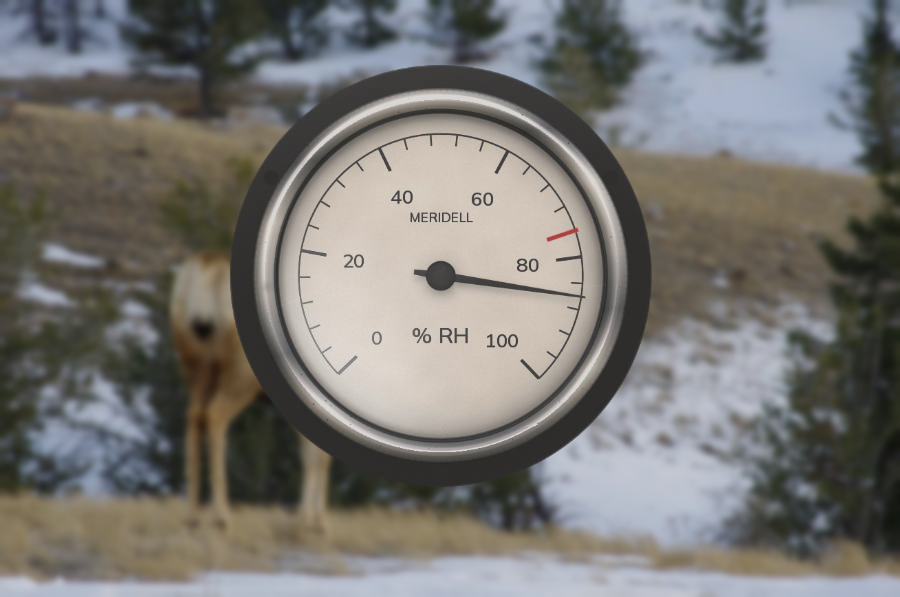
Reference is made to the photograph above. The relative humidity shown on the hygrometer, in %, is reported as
86 %
